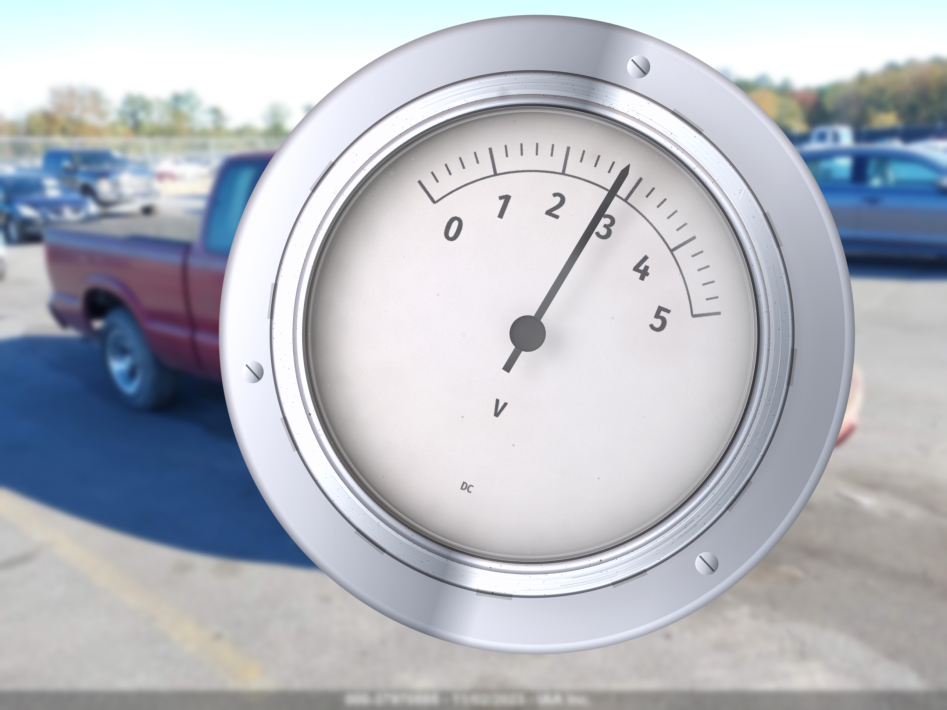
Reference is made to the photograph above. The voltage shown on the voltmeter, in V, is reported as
2.8 V
